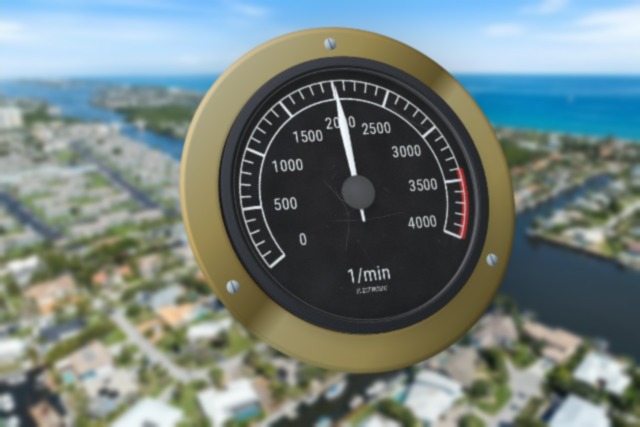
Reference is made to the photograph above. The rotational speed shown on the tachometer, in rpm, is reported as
2000 rpm
